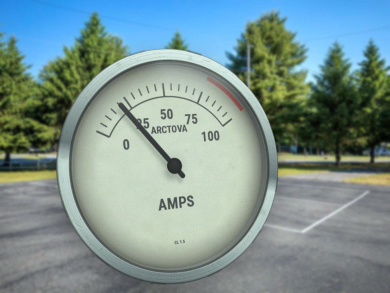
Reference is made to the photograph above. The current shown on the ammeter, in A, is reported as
20 A
